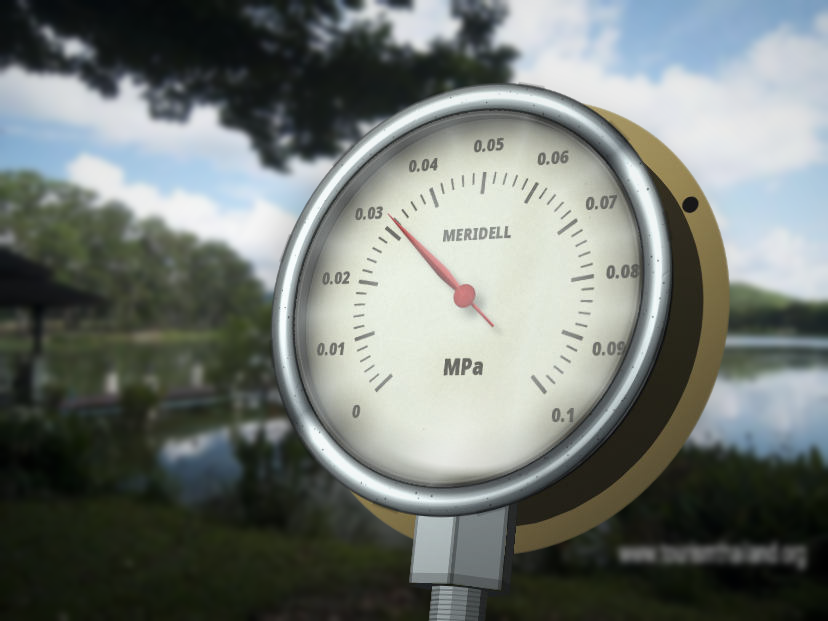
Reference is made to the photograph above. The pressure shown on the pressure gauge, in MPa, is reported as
0.032 MPa
